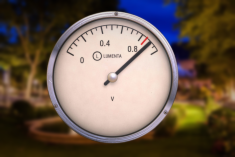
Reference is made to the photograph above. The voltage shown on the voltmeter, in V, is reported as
0.9 V
